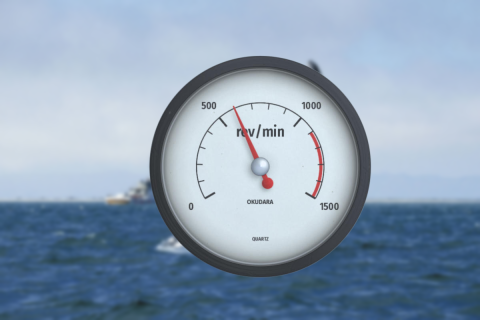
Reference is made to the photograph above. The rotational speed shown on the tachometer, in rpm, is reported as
600 rpm
